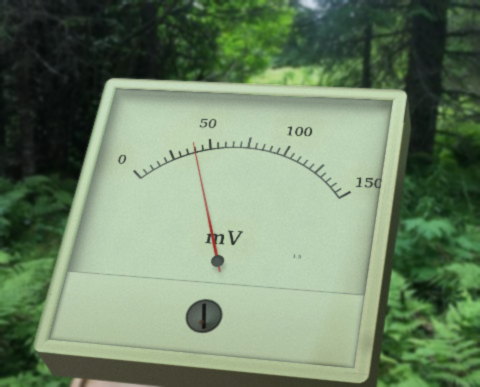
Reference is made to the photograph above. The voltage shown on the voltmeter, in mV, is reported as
40 mV
